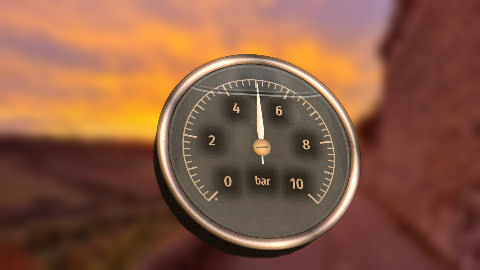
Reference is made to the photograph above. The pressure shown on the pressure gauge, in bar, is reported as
5 bar
